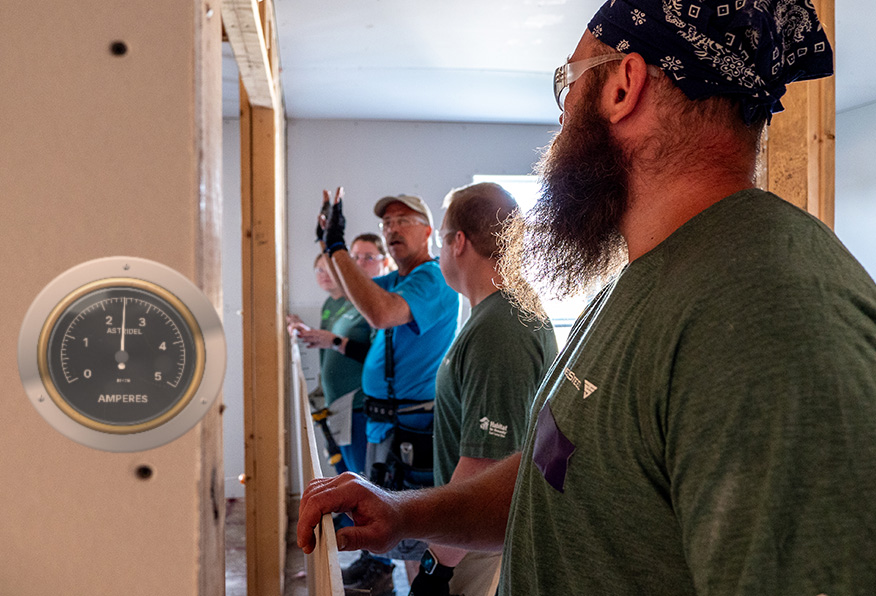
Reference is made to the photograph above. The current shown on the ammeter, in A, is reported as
2.5 A
